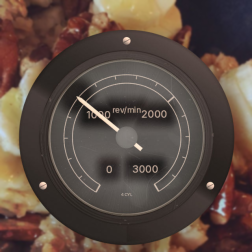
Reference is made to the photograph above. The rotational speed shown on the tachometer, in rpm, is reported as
1000 rpm
